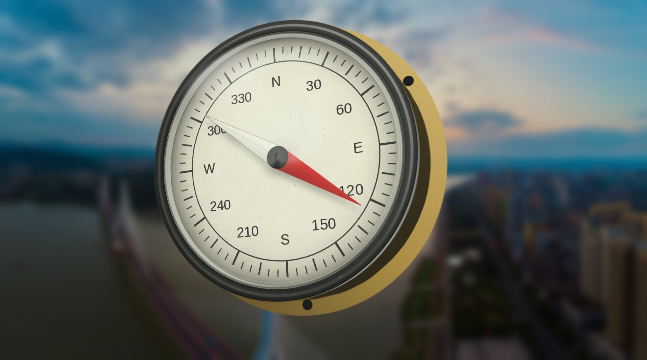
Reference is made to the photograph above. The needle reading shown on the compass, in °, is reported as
125 °
